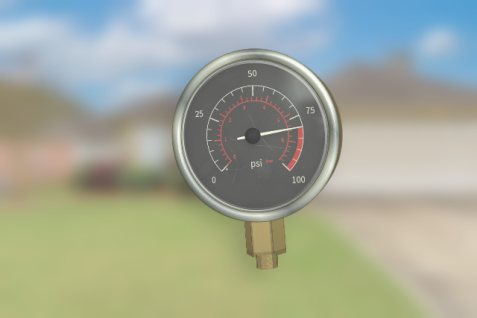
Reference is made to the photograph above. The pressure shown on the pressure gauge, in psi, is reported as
80 psi
